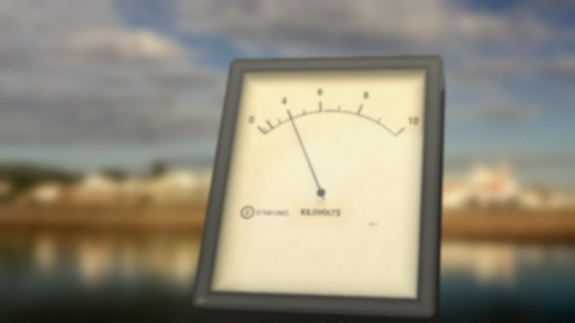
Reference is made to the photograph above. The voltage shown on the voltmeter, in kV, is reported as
4 kV
